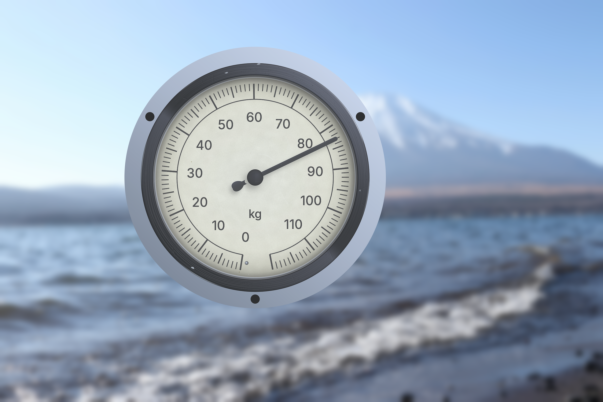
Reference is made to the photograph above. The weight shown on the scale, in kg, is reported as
83 kg
